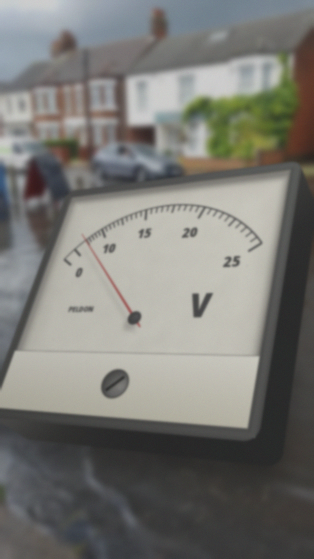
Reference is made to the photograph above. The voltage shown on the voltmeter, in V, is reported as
7.5 V
